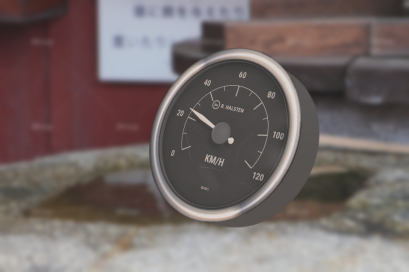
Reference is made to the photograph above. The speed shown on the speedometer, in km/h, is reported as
25 km/h
